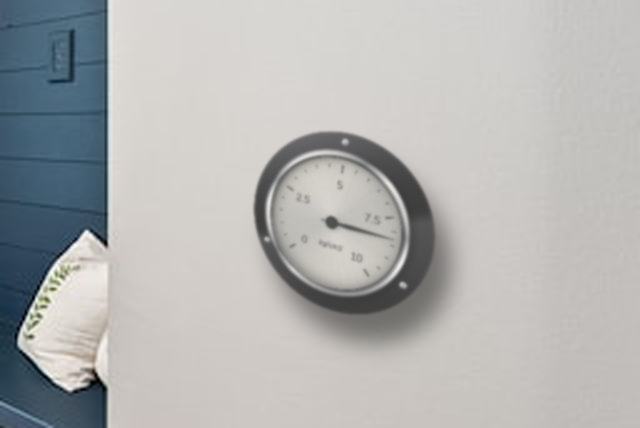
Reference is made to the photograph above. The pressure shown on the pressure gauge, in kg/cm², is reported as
8.25 kg/cm²
